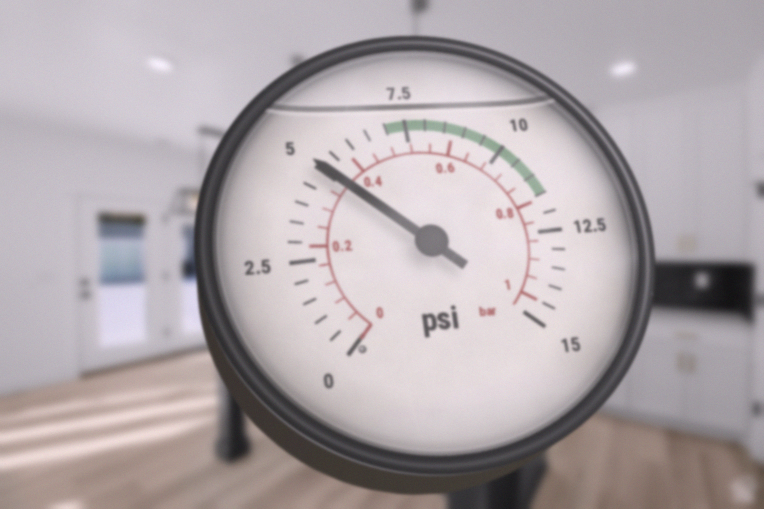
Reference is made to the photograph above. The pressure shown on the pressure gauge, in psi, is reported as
5 psi
